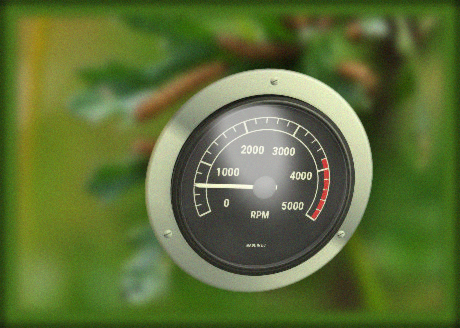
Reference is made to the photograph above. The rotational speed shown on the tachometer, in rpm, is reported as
600 rpm
